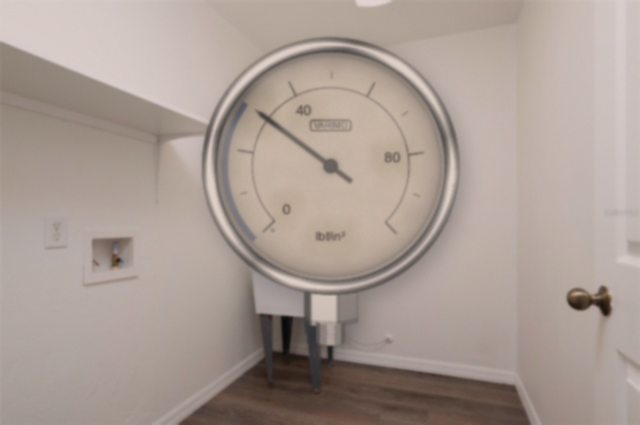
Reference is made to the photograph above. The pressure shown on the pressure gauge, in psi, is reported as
30 psi
